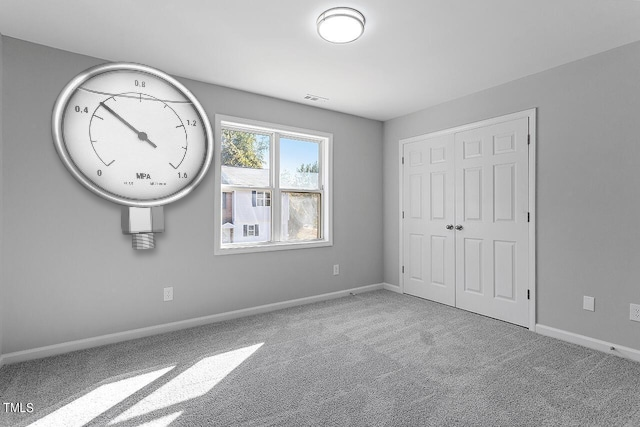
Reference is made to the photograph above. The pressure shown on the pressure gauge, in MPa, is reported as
0.5 MPa
